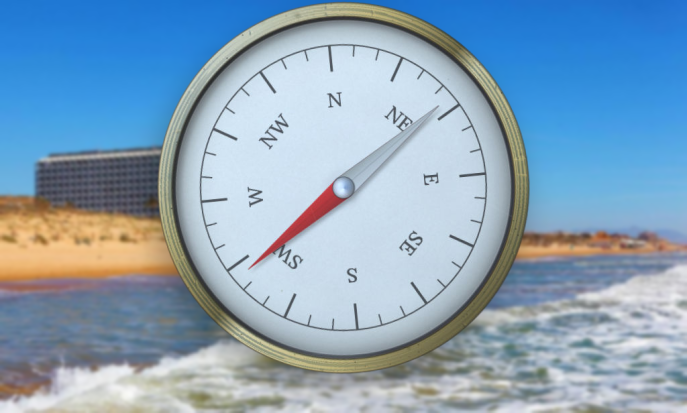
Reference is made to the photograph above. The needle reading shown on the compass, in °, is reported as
235 °
